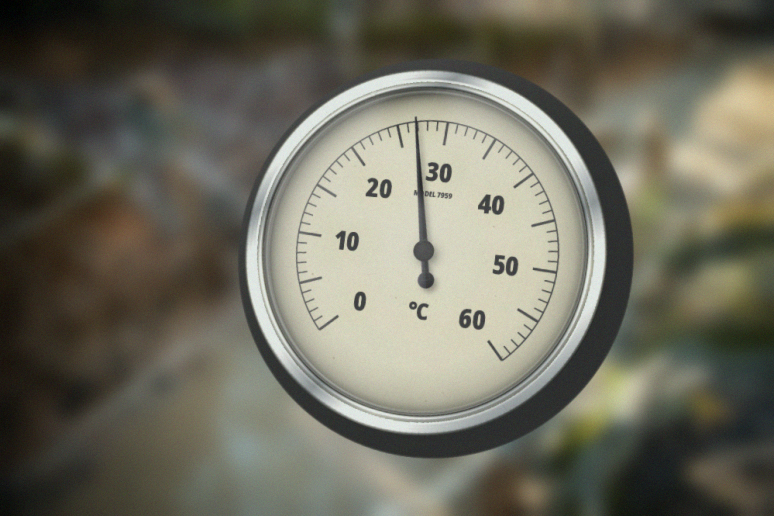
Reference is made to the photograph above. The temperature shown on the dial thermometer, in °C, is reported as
27 °C
